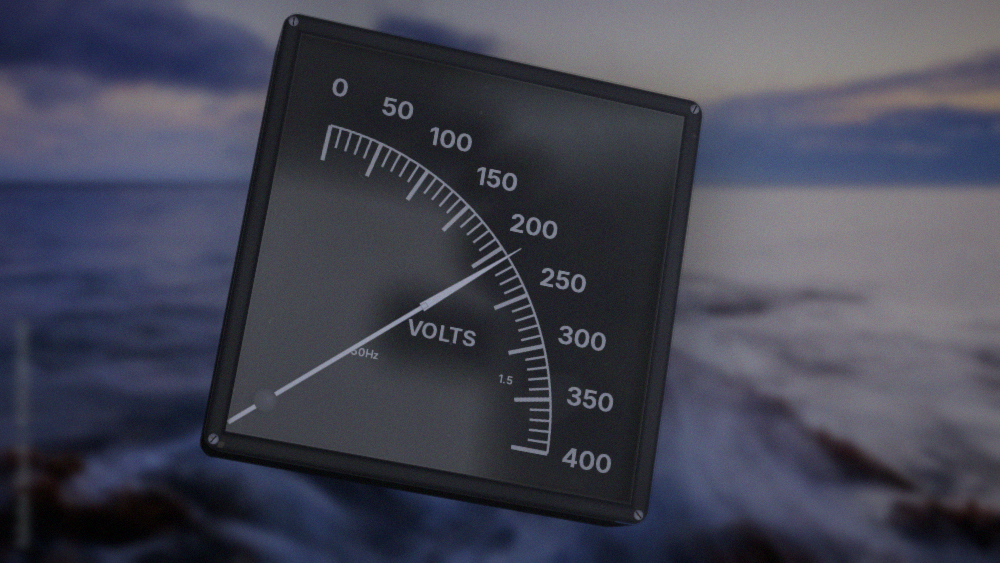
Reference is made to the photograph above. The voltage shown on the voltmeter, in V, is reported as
210 V
